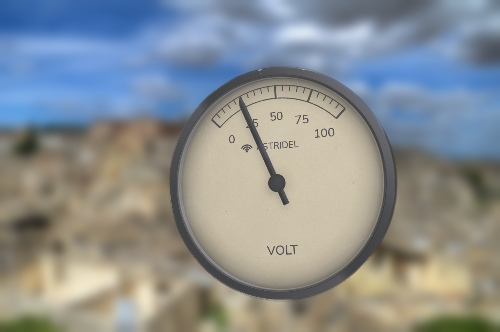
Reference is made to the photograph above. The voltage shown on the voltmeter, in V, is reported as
25 V
